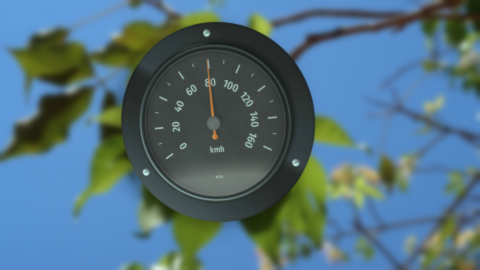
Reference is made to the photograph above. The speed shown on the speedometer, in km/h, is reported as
80 km/h
